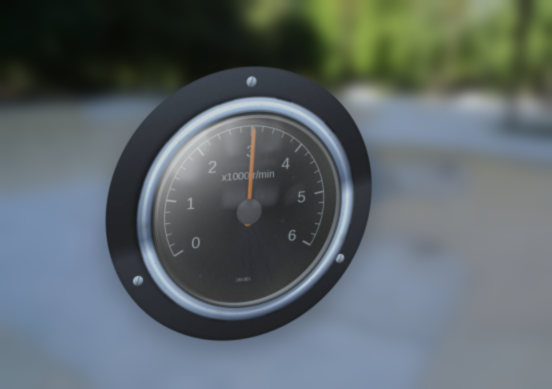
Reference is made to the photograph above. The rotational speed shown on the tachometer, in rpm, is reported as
3000 rpm
